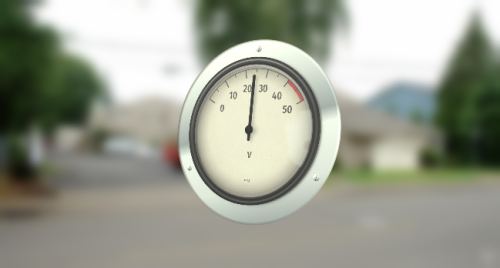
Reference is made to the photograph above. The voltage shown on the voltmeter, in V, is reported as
25 V
